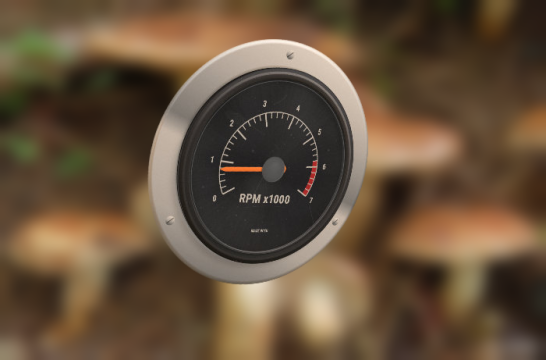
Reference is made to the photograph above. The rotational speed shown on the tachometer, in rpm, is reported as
800 rpm
